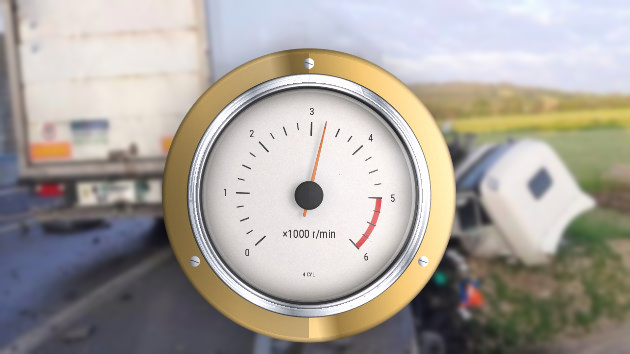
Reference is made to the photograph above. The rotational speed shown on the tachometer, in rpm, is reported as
3250 rpm
